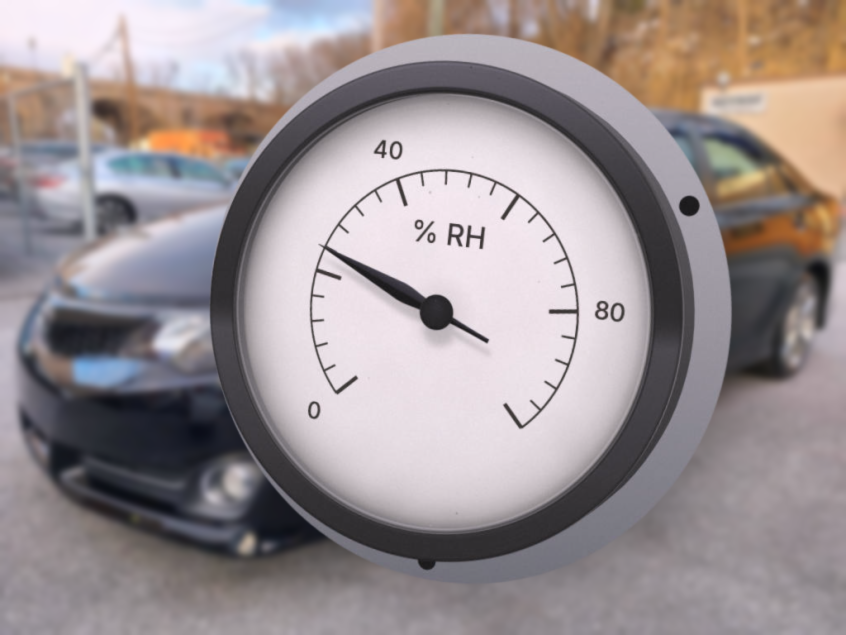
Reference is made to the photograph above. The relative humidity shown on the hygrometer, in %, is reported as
24 %
